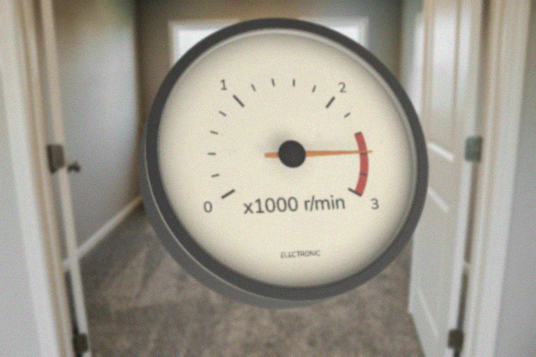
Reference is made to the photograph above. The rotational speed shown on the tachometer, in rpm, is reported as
2600 rpm
